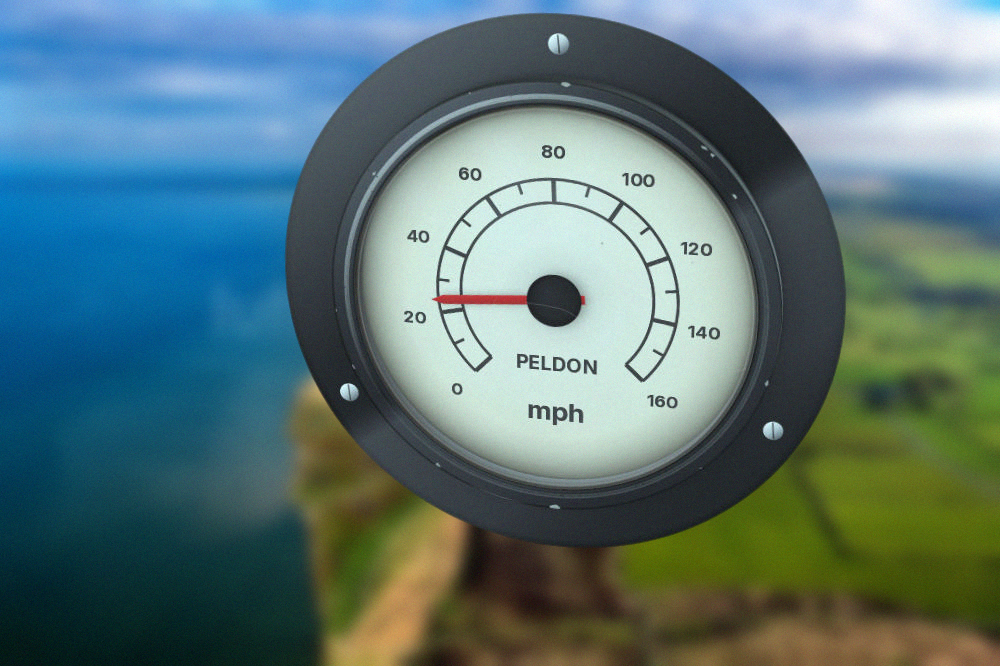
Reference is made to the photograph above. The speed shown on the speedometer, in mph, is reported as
25 mph
